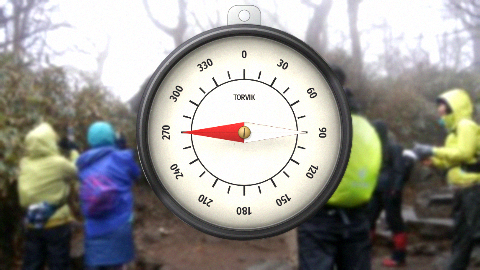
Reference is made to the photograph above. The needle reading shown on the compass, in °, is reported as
270 °
